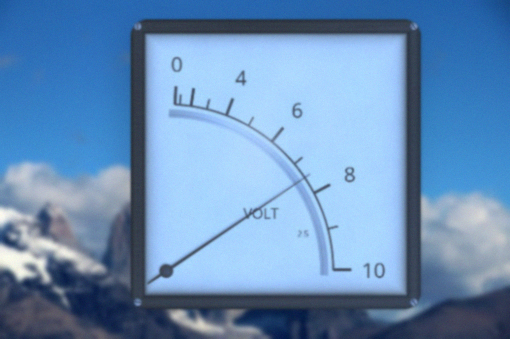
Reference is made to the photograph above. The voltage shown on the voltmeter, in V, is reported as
7.5 V
